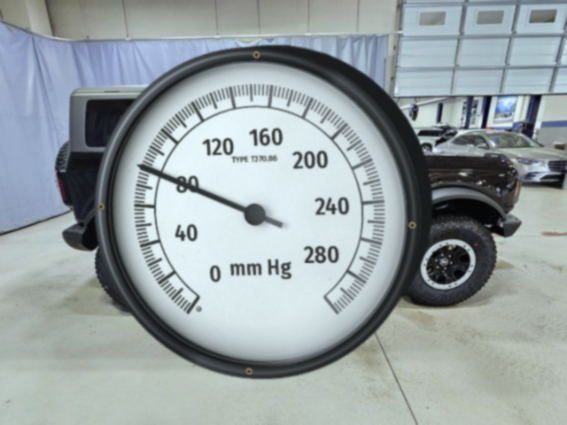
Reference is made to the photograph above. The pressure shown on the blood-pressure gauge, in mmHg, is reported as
80 mmHg
